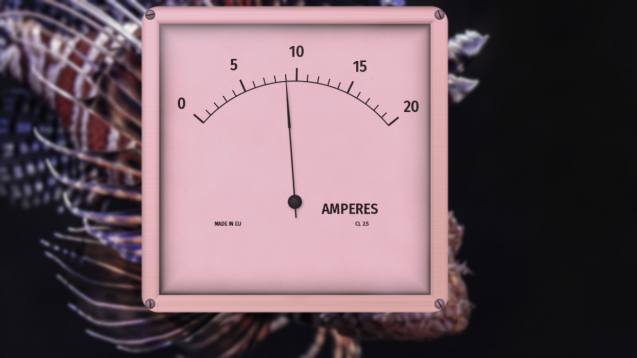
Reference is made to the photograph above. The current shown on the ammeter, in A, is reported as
9 A
